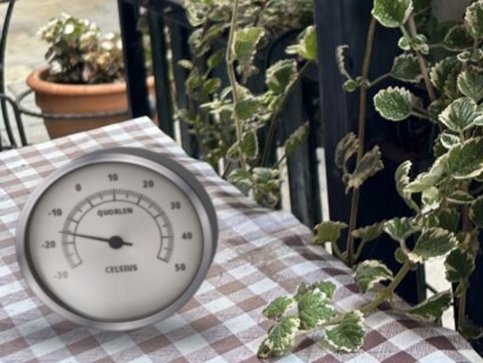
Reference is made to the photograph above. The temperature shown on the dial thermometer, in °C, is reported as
-15 °C
